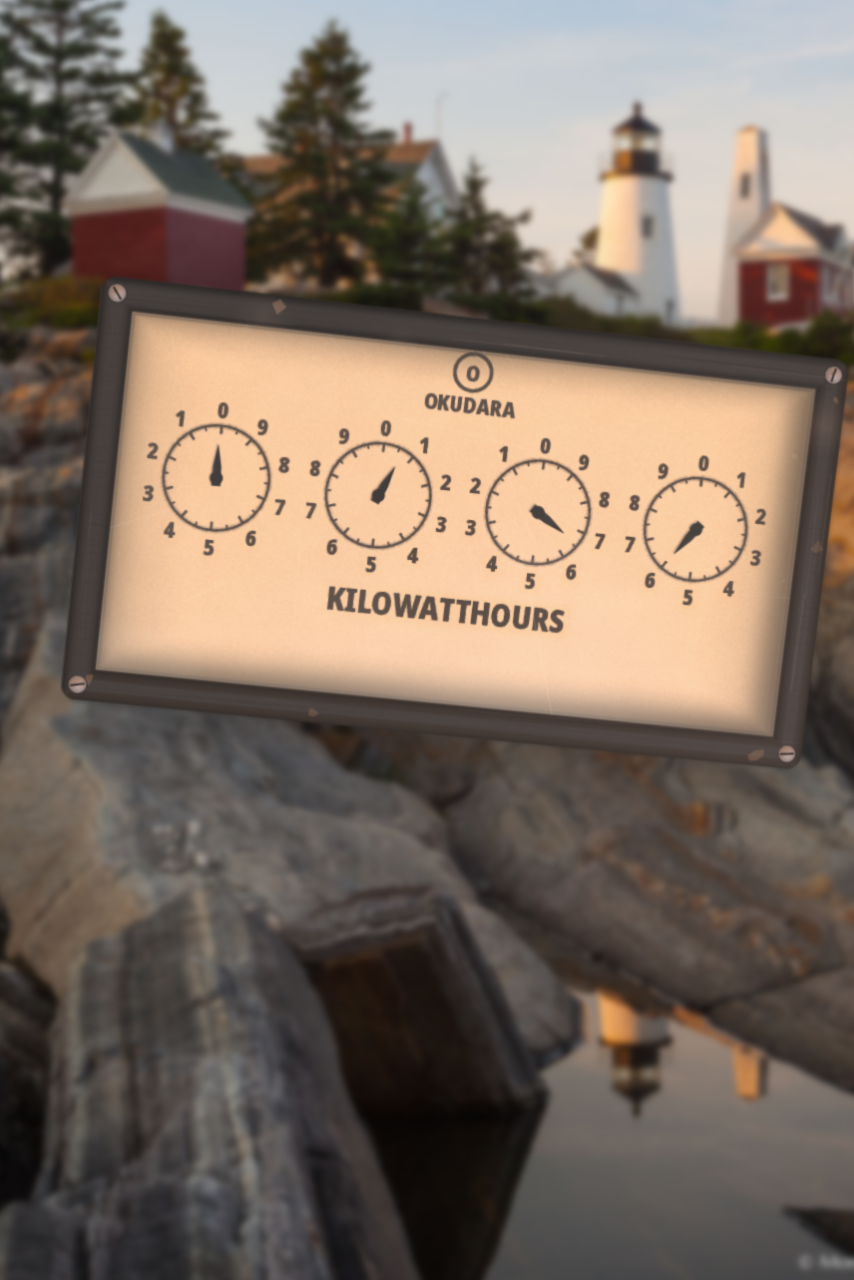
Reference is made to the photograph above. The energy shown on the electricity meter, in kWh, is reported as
66 kWh
